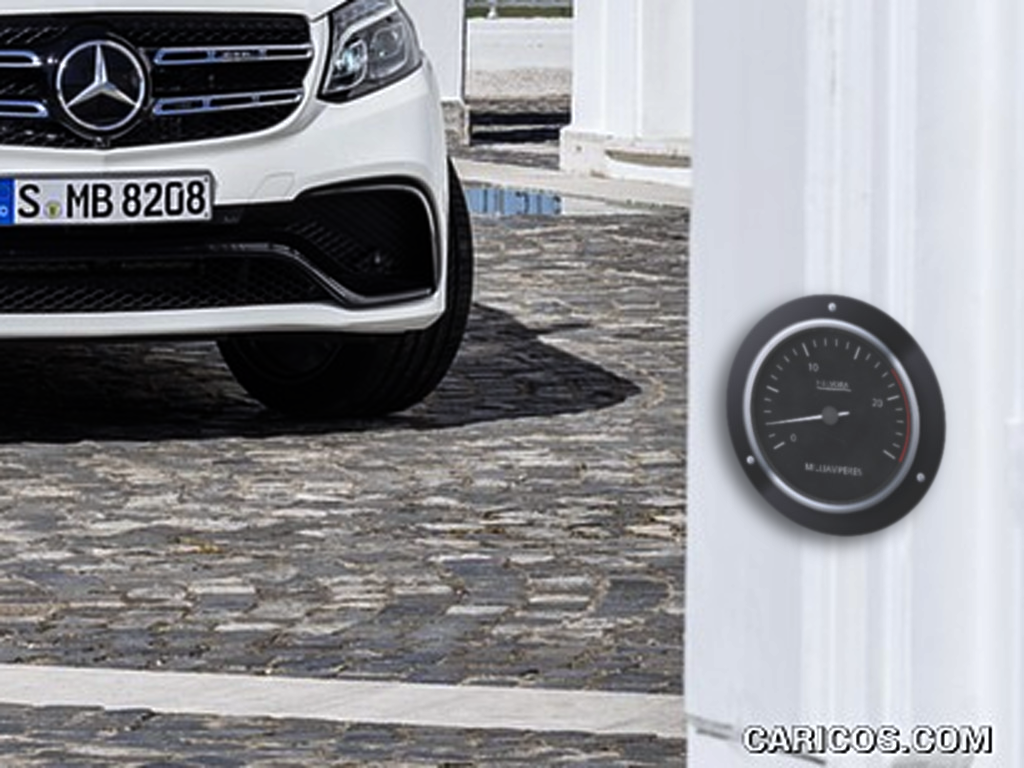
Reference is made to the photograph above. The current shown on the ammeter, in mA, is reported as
2 mA
